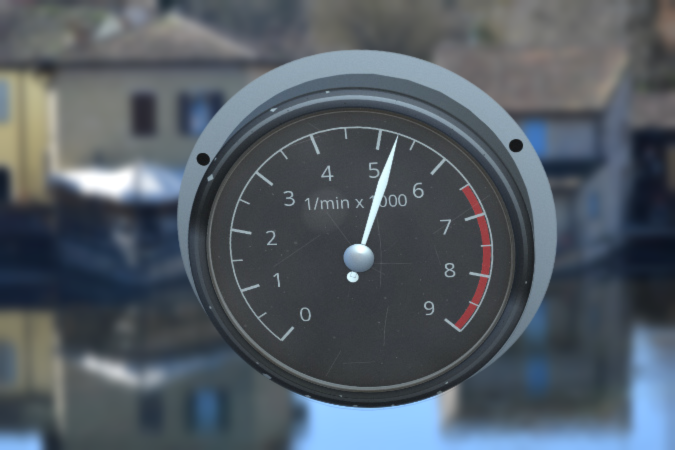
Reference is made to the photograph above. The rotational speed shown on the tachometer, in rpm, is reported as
5250 rpm
